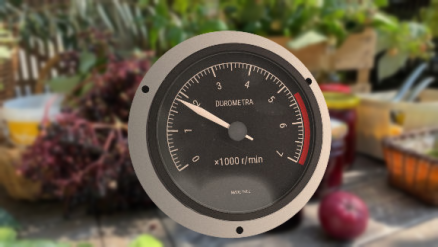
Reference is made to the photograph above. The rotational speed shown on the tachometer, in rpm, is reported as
1800 rpm
